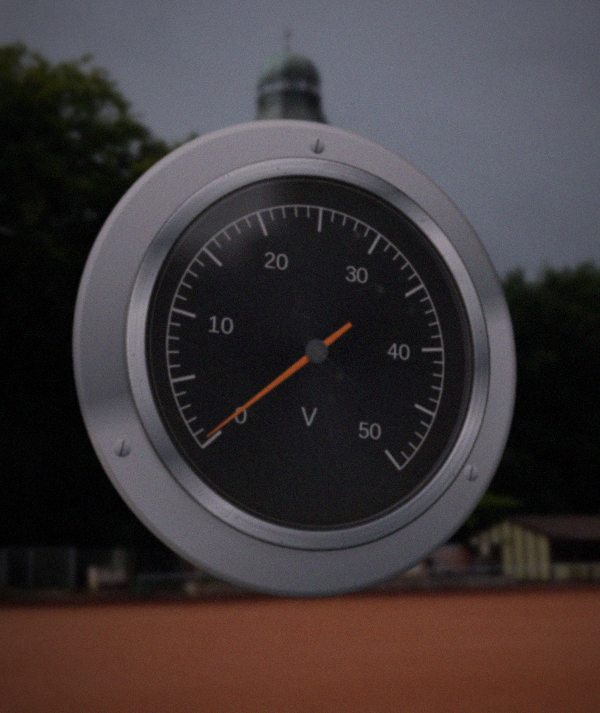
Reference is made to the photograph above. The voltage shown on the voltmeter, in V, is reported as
0.5 V
